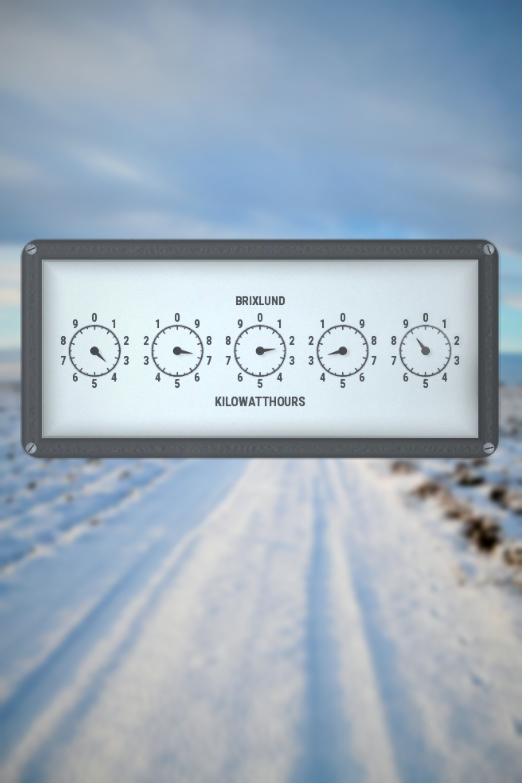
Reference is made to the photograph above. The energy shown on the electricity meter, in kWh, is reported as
37229 kWh
